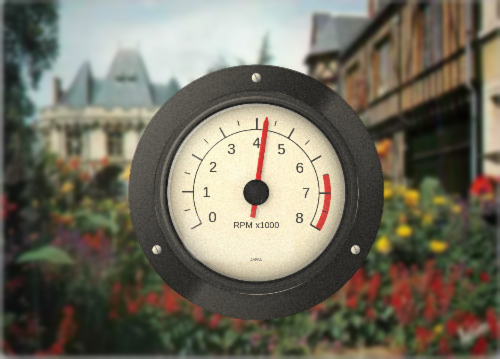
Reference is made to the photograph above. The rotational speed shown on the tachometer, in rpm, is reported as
4250 rpm
